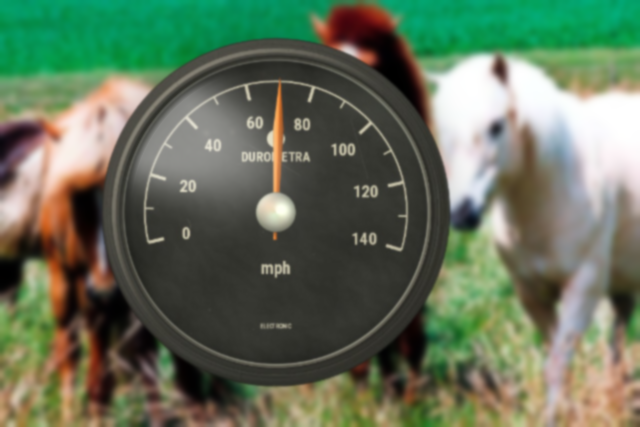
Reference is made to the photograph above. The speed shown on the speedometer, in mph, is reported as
70 mph
